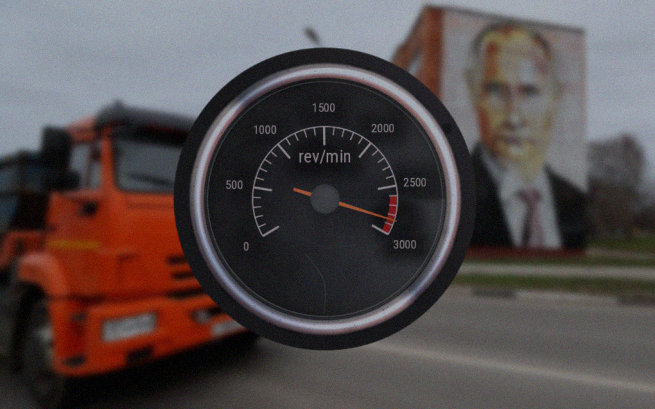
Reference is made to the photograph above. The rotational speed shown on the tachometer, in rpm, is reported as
2850 rpm
